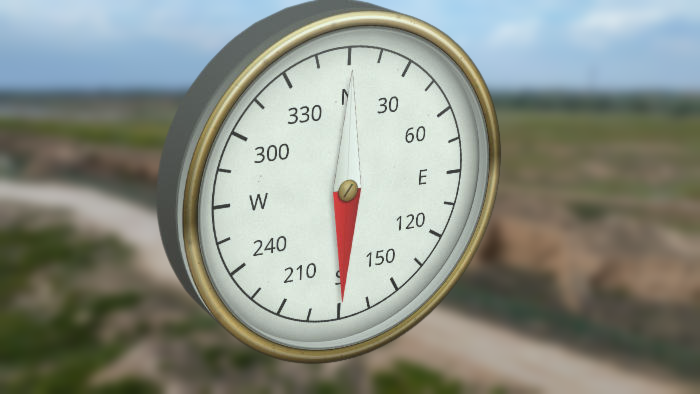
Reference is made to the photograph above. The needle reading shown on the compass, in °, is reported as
180 °
